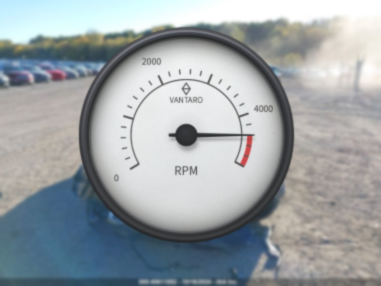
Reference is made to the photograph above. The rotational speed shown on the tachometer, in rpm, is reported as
4400 rpm
